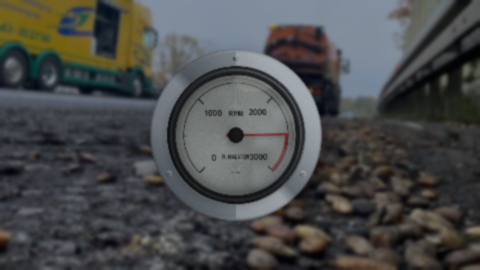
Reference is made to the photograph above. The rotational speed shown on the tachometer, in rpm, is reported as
2500 rpm
